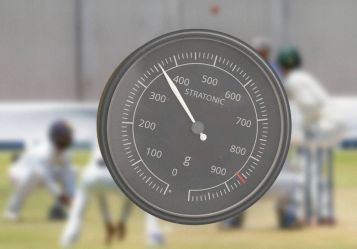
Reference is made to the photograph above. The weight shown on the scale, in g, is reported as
360 g
